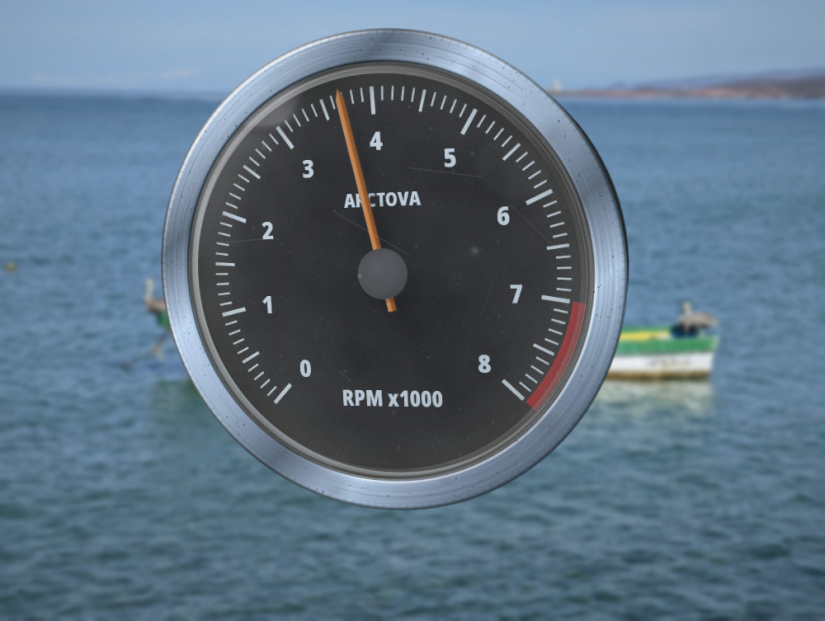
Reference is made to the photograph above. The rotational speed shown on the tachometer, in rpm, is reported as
3700 rpm
